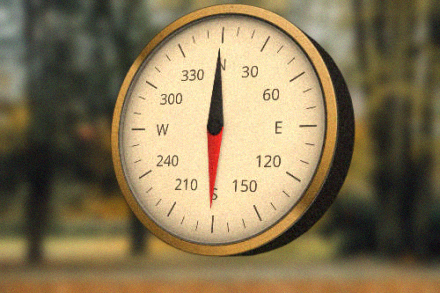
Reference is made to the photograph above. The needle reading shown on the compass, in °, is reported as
180 °
